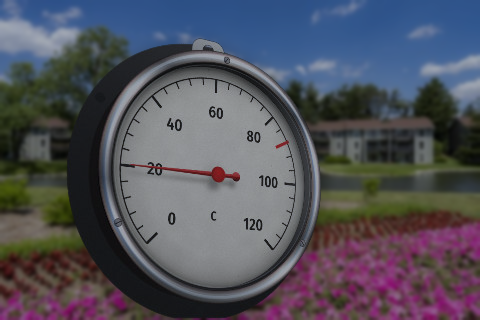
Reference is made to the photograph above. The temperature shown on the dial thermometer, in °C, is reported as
20 °C
